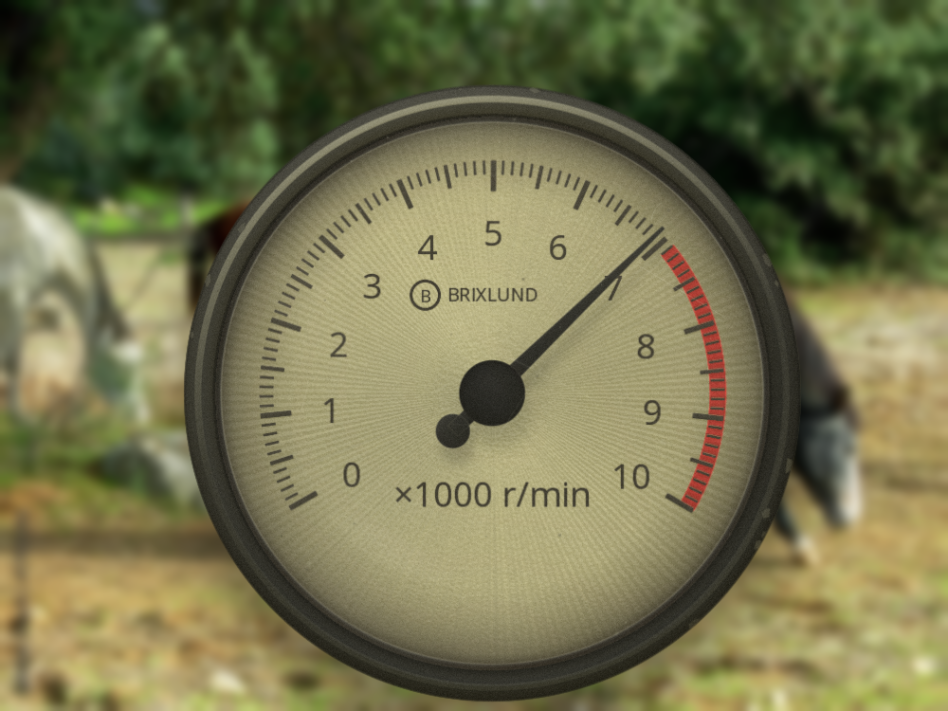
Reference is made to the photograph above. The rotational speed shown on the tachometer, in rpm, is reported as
6900 rpm
